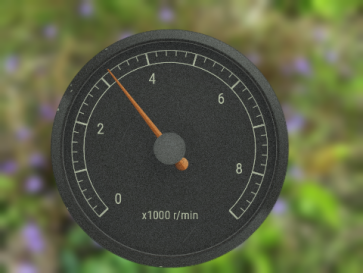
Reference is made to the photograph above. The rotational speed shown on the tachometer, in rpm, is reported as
3200 rpm
